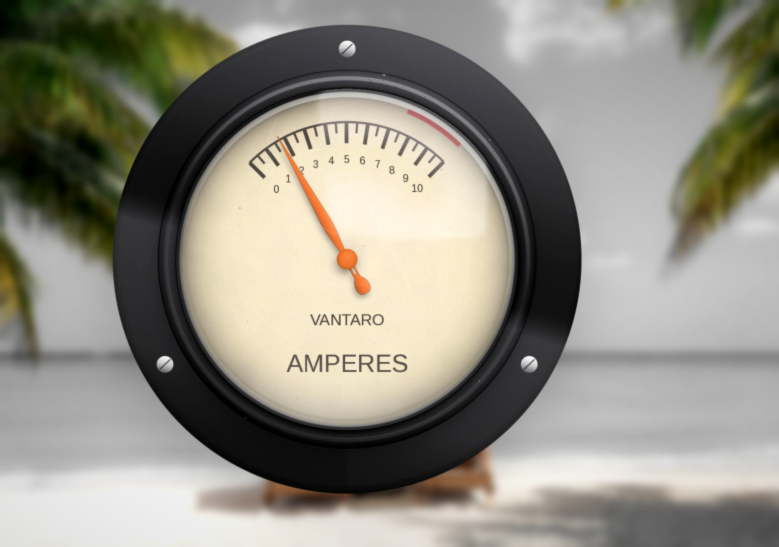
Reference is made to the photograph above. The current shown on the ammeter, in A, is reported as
1.75 A
